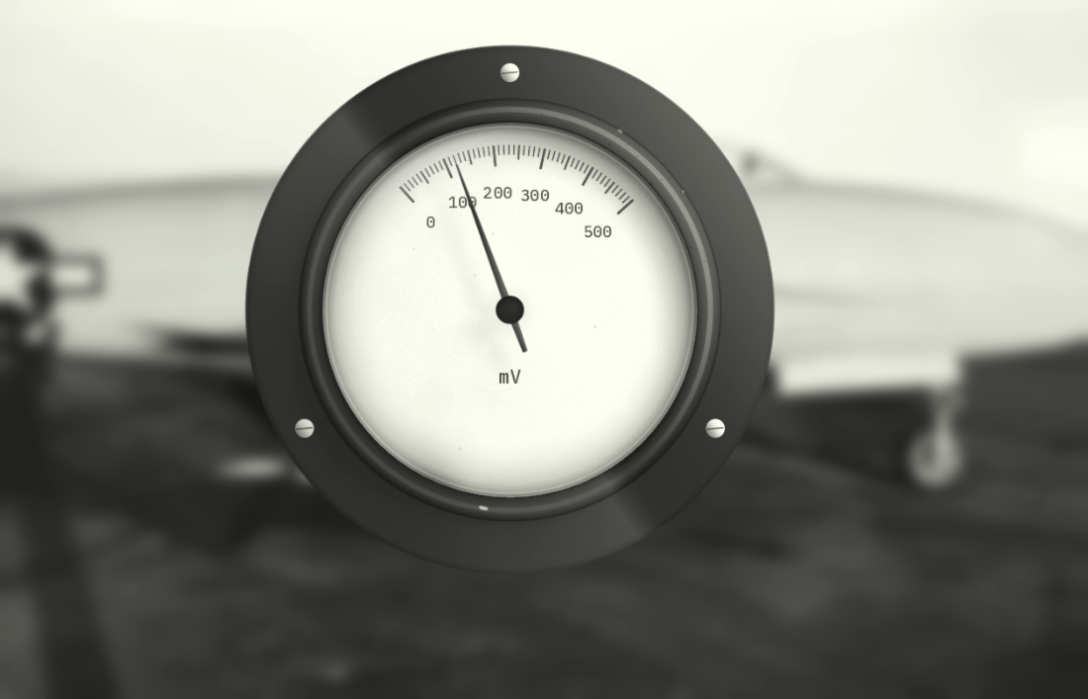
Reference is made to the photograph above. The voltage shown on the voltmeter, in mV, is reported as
120 mV
